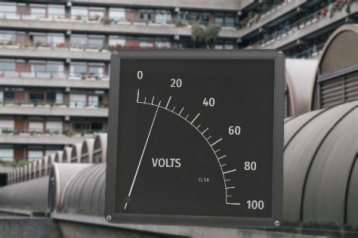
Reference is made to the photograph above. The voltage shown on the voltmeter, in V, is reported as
15 V
